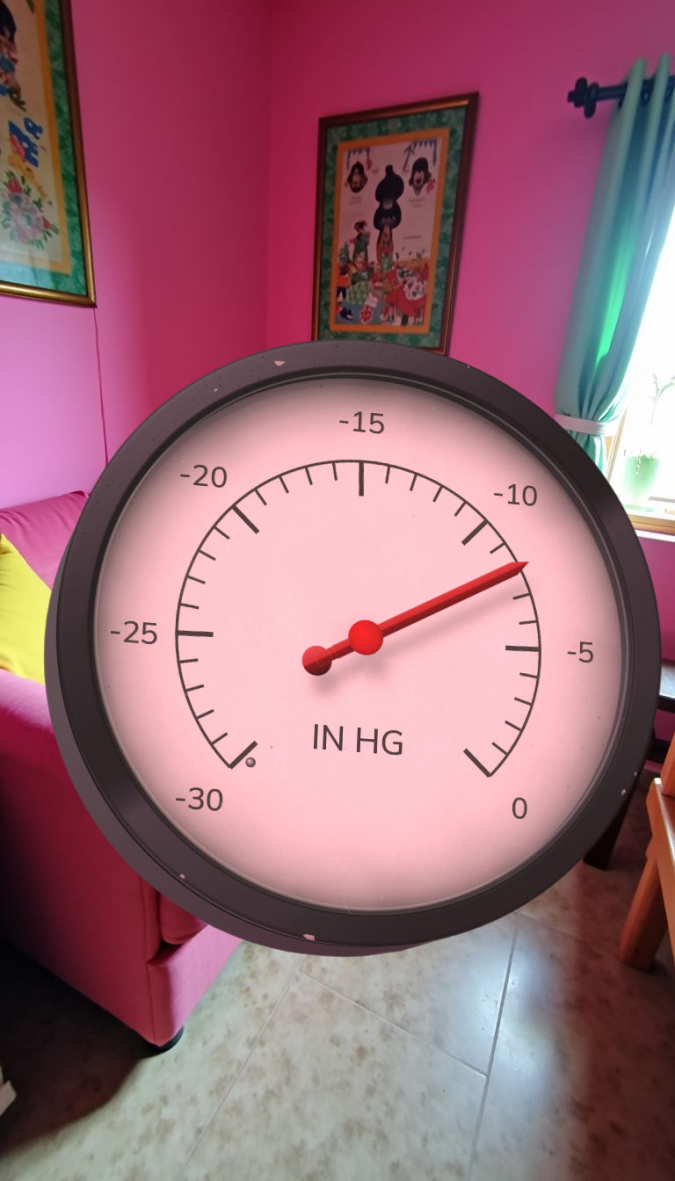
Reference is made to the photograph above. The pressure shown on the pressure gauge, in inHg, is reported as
-8 inHg
